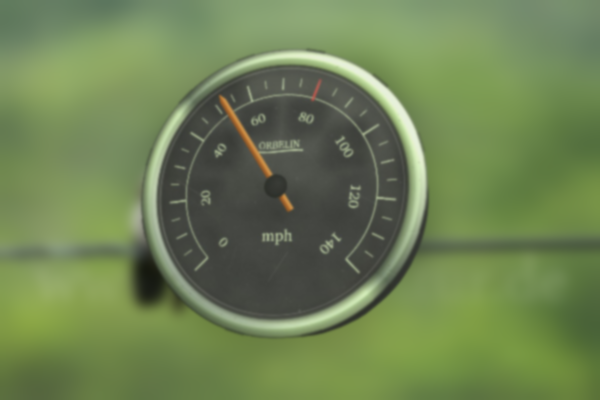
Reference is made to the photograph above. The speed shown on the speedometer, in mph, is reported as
52.5 mph
